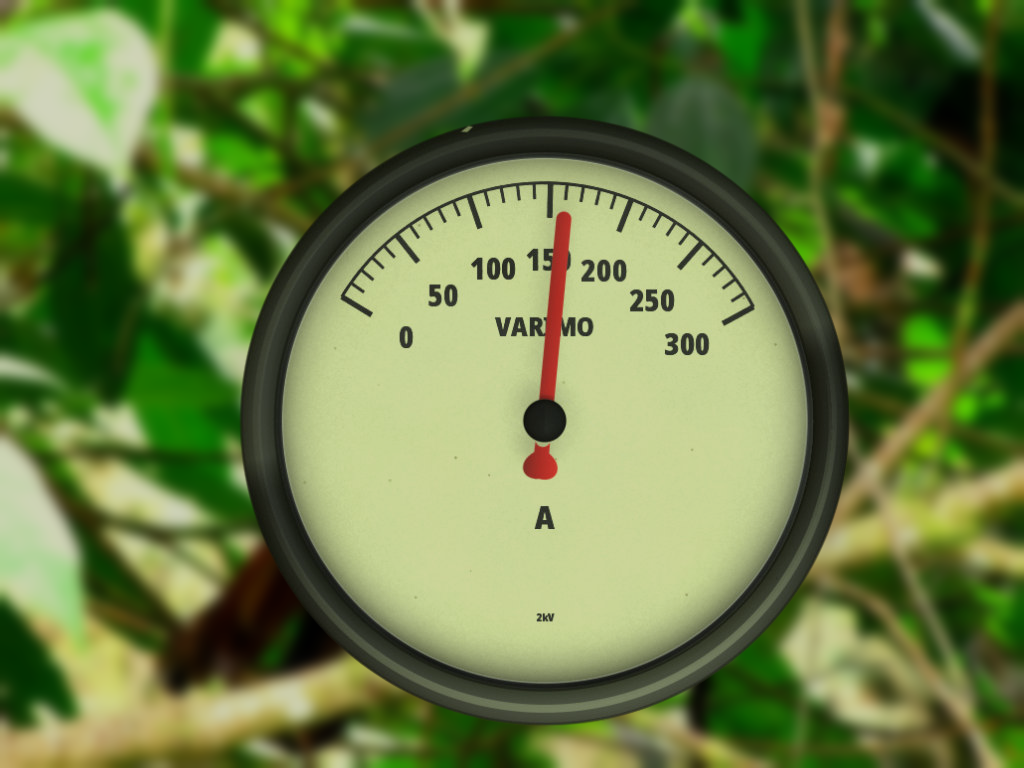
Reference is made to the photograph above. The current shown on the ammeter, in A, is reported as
160 A
